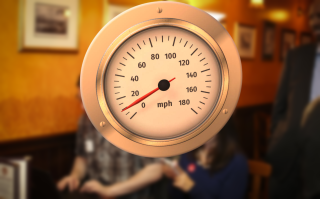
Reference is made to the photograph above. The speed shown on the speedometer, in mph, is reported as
10 mph
